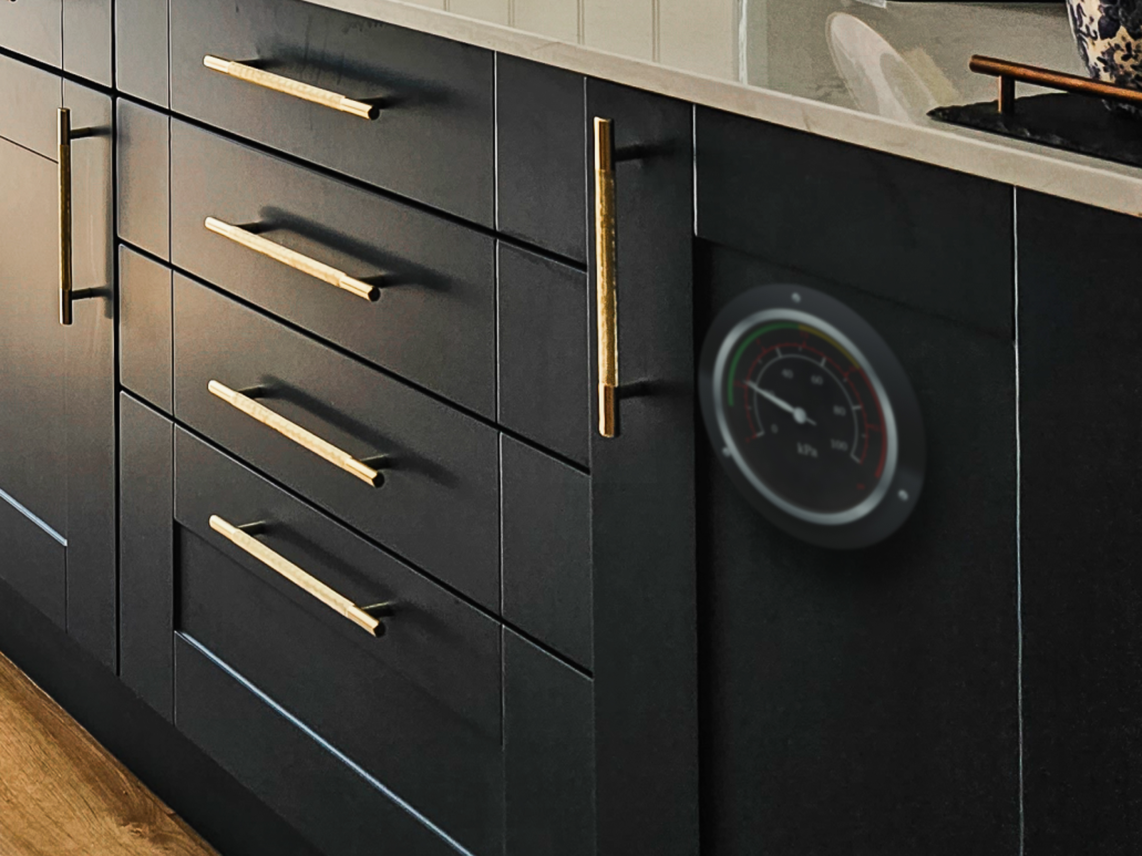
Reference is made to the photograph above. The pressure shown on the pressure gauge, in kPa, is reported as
20 kPa
